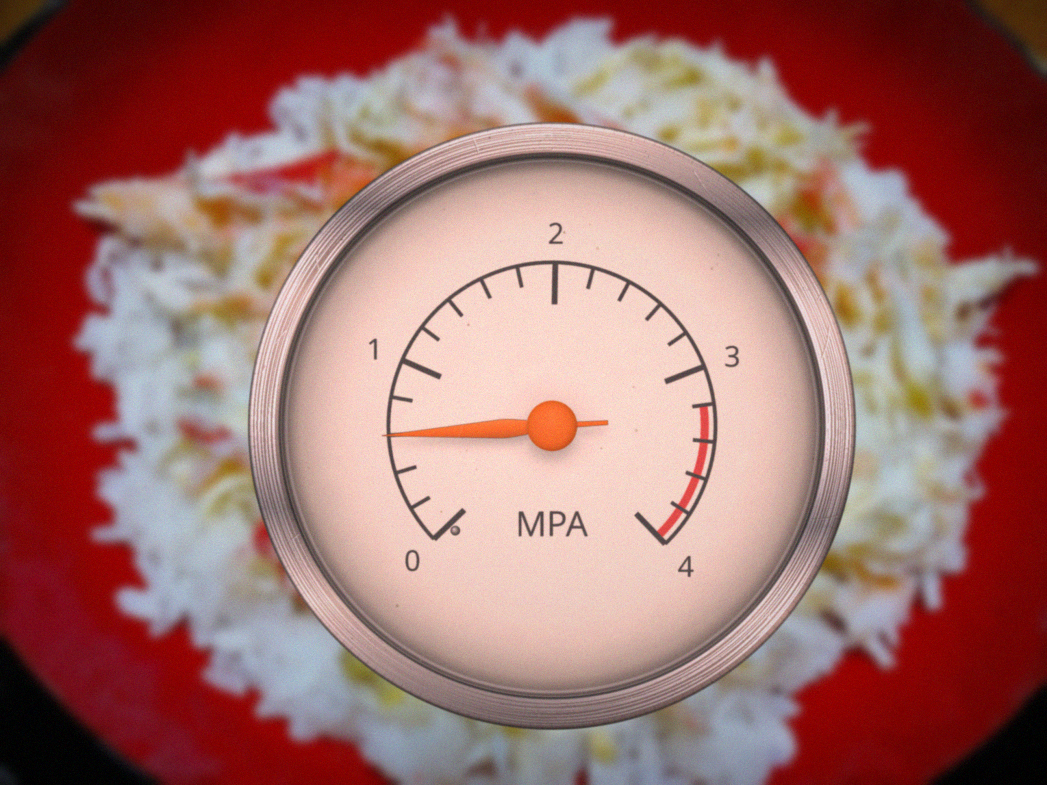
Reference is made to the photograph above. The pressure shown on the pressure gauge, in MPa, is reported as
0.6 MPa
